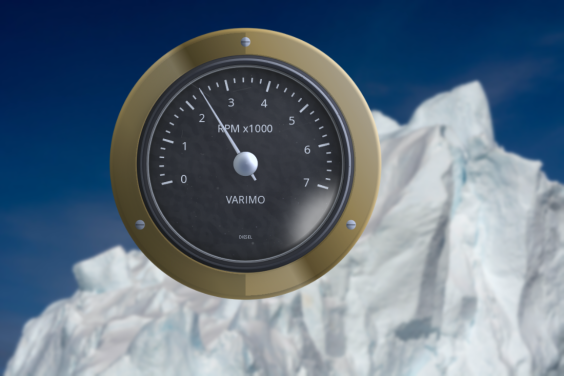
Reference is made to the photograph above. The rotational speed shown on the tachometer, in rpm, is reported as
2400 rpm
